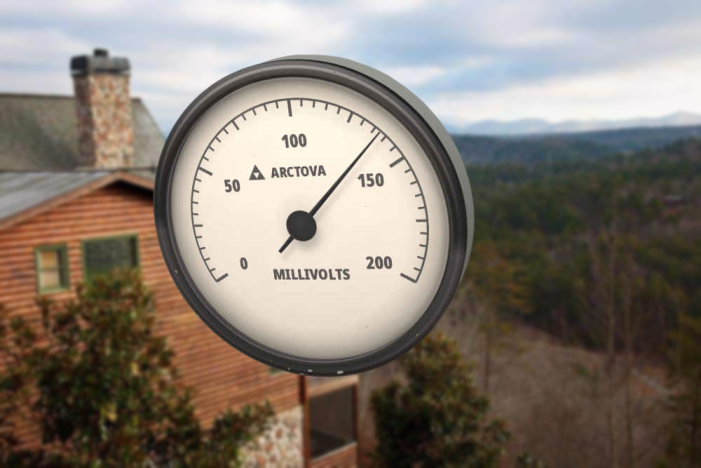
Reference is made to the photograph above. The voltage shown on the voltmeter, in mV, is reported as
137.5 mV
